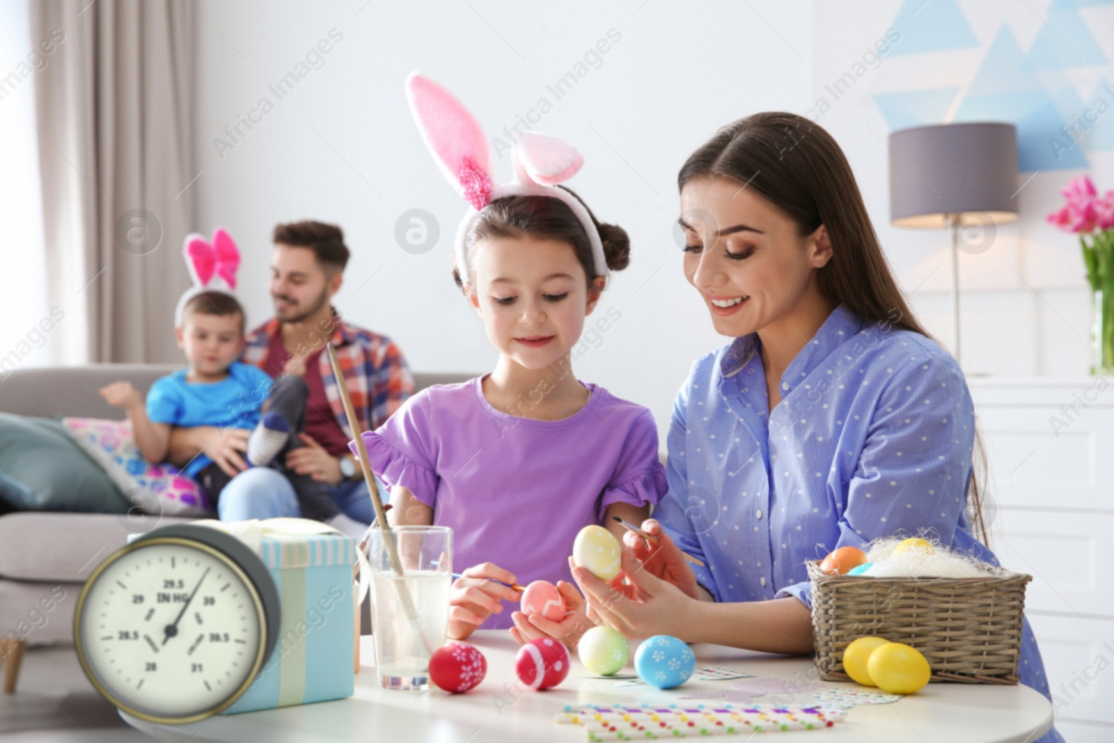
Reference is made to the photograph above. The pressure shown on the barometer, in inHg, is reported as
29.8 inHg
